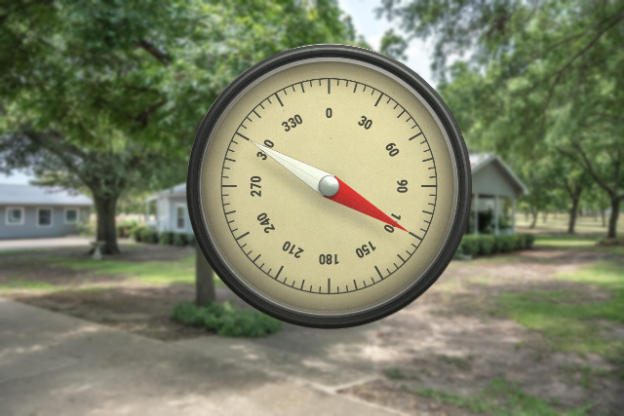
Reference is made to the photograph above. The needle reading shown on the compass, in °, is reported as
120 °
